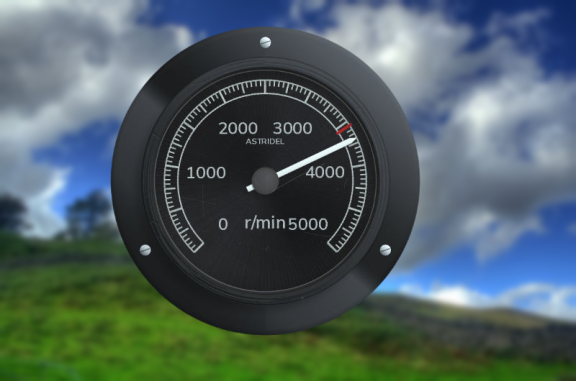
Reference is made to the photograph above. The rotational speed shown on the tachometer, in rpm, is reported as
3700 rpm
